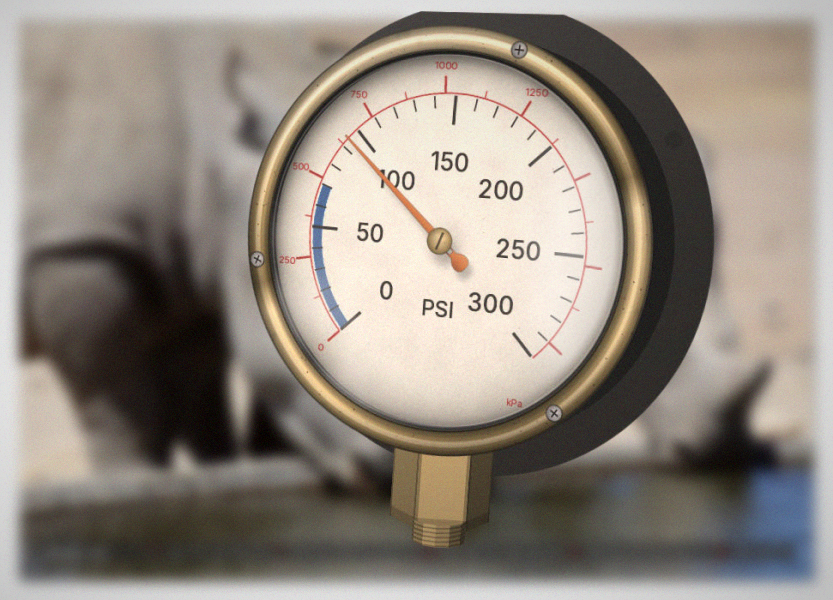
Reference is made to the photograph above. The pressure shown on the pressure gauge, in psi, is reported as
95 psi
